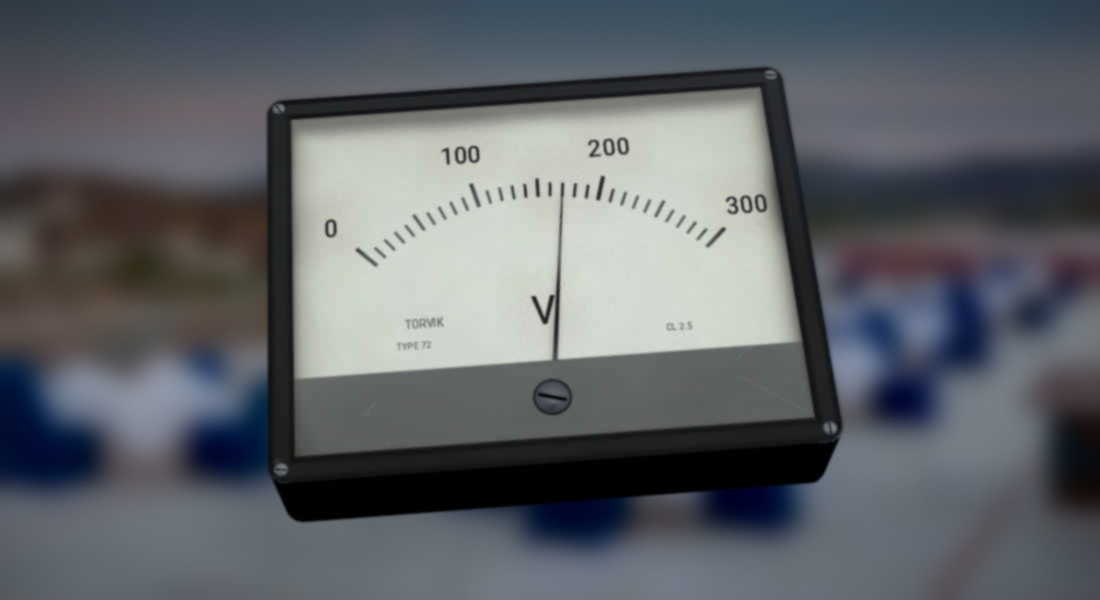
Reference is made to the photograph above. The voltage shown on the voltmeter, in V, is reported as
170 V
